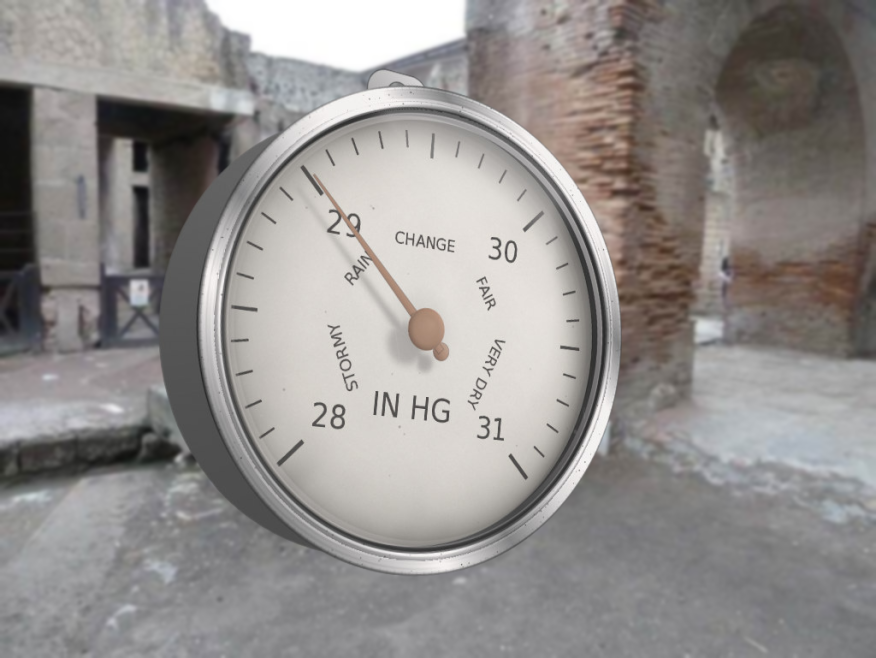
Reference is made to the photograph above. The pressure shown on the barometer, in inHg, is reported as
29 inHg
